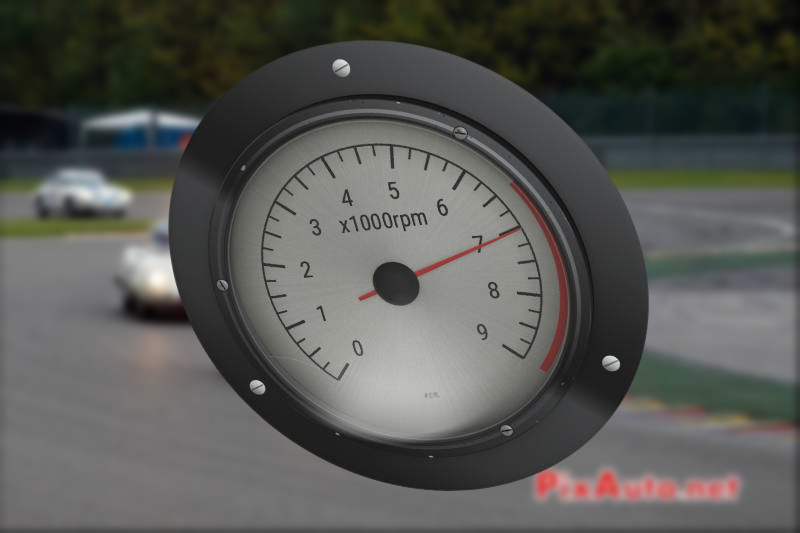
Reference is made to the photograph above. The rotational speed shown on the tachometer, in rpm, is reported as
7000 rpm
